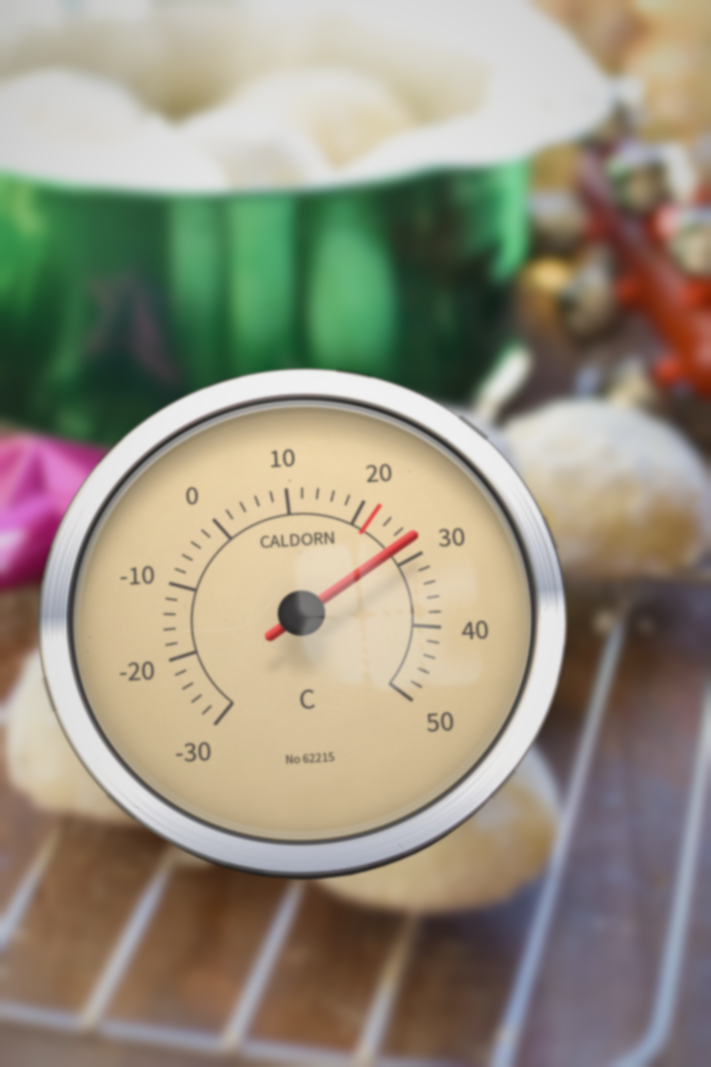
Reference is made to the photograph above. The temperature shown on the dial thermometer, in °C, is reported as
28 °C
